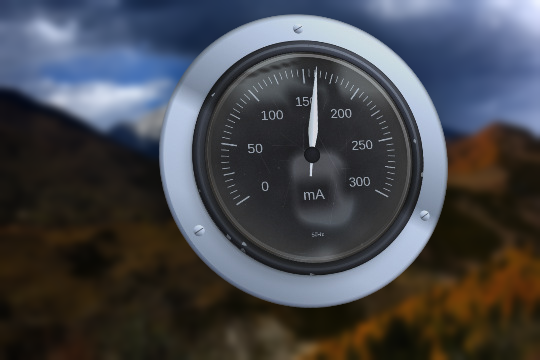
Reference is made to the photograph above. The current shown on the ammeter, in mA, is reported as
160 mA
